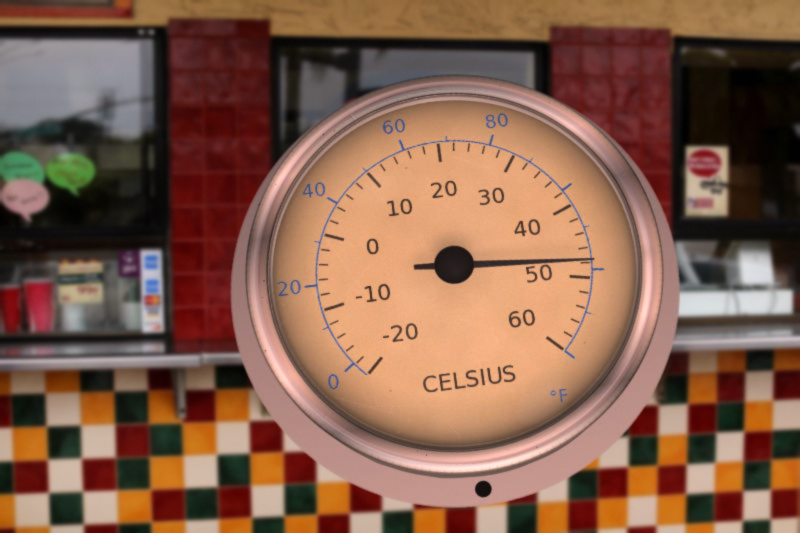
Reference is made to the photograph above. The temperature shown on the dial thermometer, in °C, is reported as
48 °C
